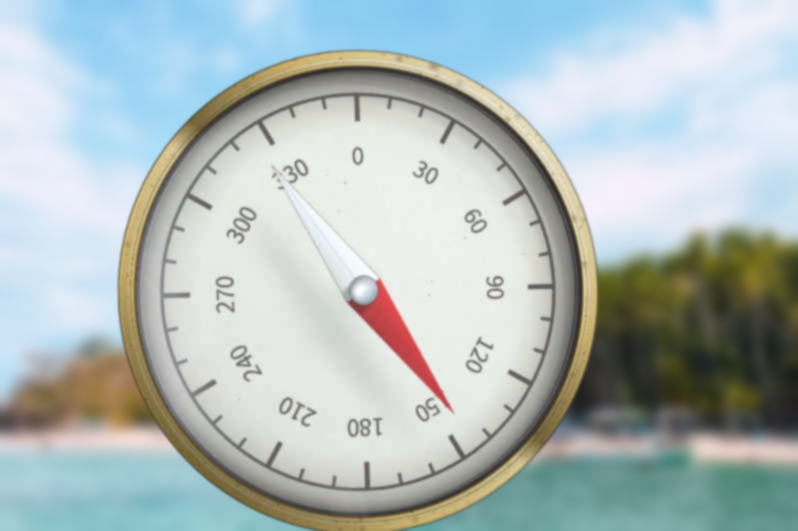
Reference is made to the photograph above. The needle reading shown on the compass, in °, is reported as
145 °
